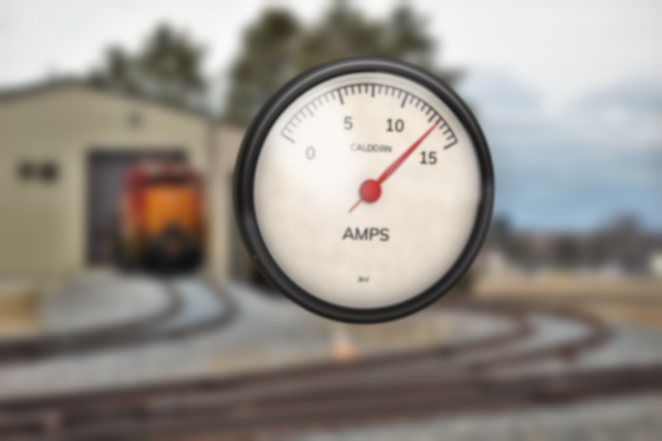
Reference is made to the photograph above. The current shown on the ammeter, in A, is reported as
13 A
